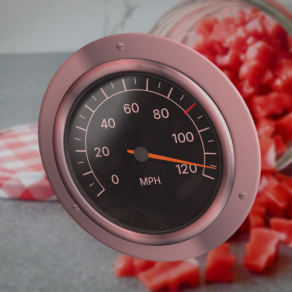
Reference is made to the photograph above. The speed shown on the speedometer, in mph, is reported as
115 mph
